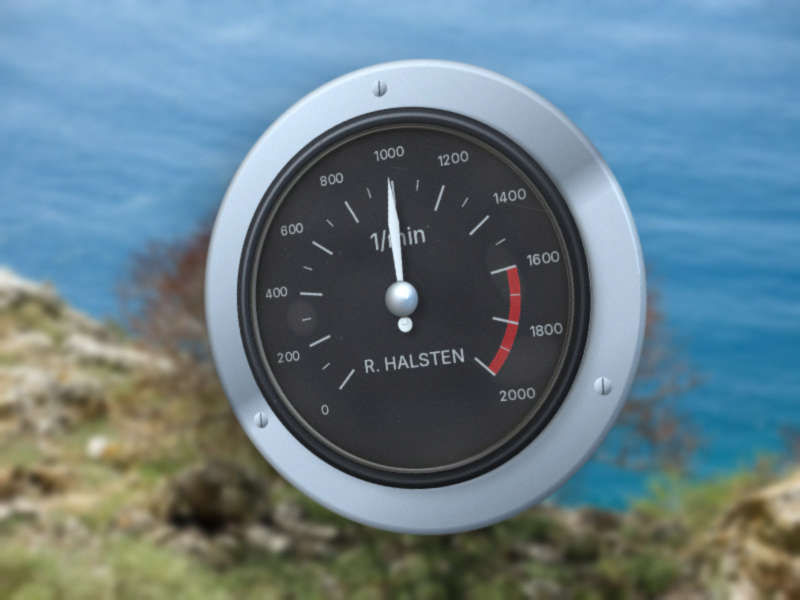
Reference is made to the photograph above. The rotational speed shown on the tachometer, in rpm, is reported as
1000 rpm
